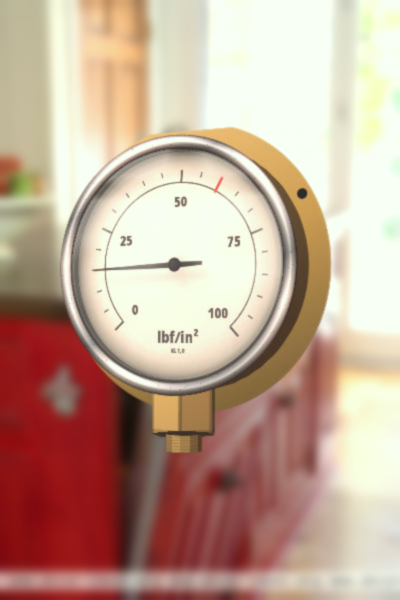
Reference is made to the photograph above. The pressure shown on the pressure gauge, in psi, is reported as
15 psi
